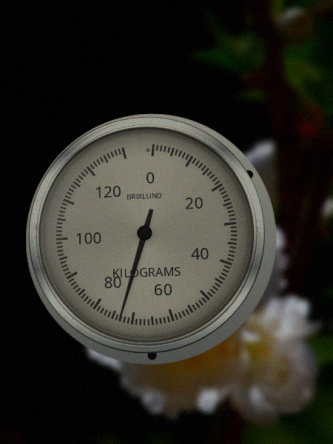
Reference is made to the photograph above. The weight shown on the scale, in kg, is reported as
73 kg
